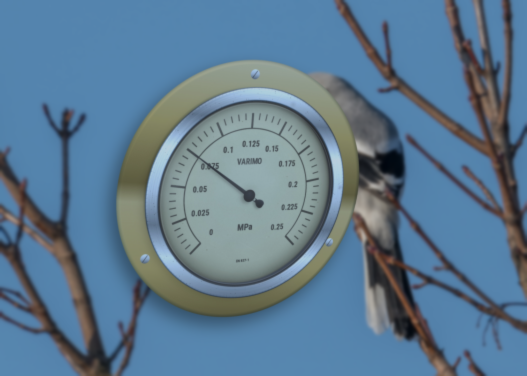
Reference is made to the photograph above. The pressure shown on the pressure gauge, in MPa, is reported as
0.075 MPa
